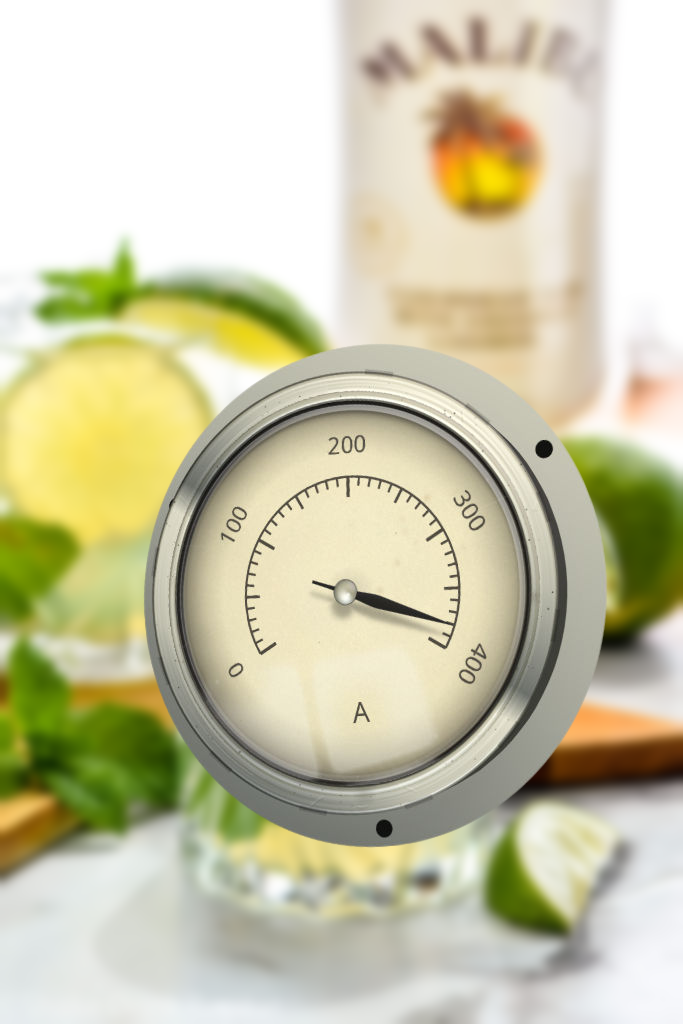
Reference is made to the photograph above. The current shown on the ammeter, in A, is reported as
380 A
